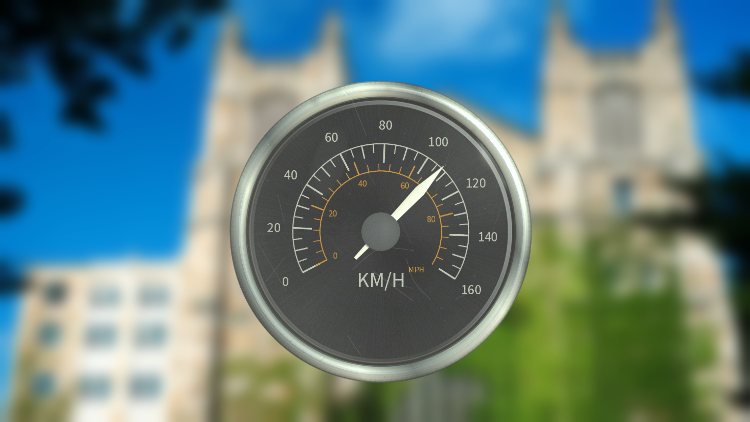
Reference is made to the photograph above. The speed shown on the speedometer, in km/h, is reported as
107.5 km/h
